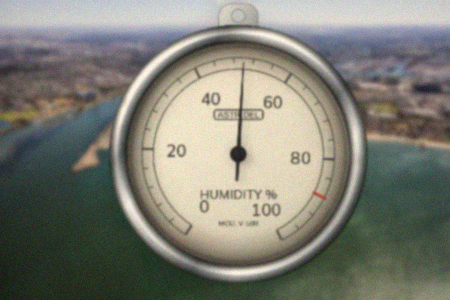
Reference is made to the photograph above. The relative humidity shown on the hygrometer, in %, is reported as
50 %
